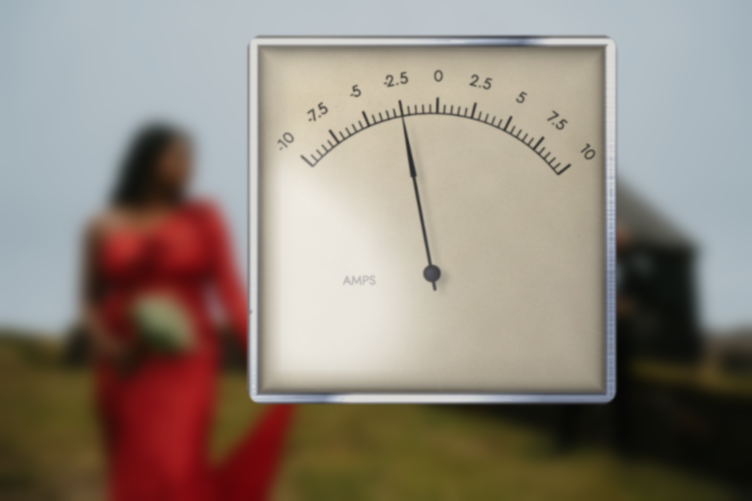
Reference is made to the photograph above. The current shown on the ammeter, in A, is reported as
-2.5 A
